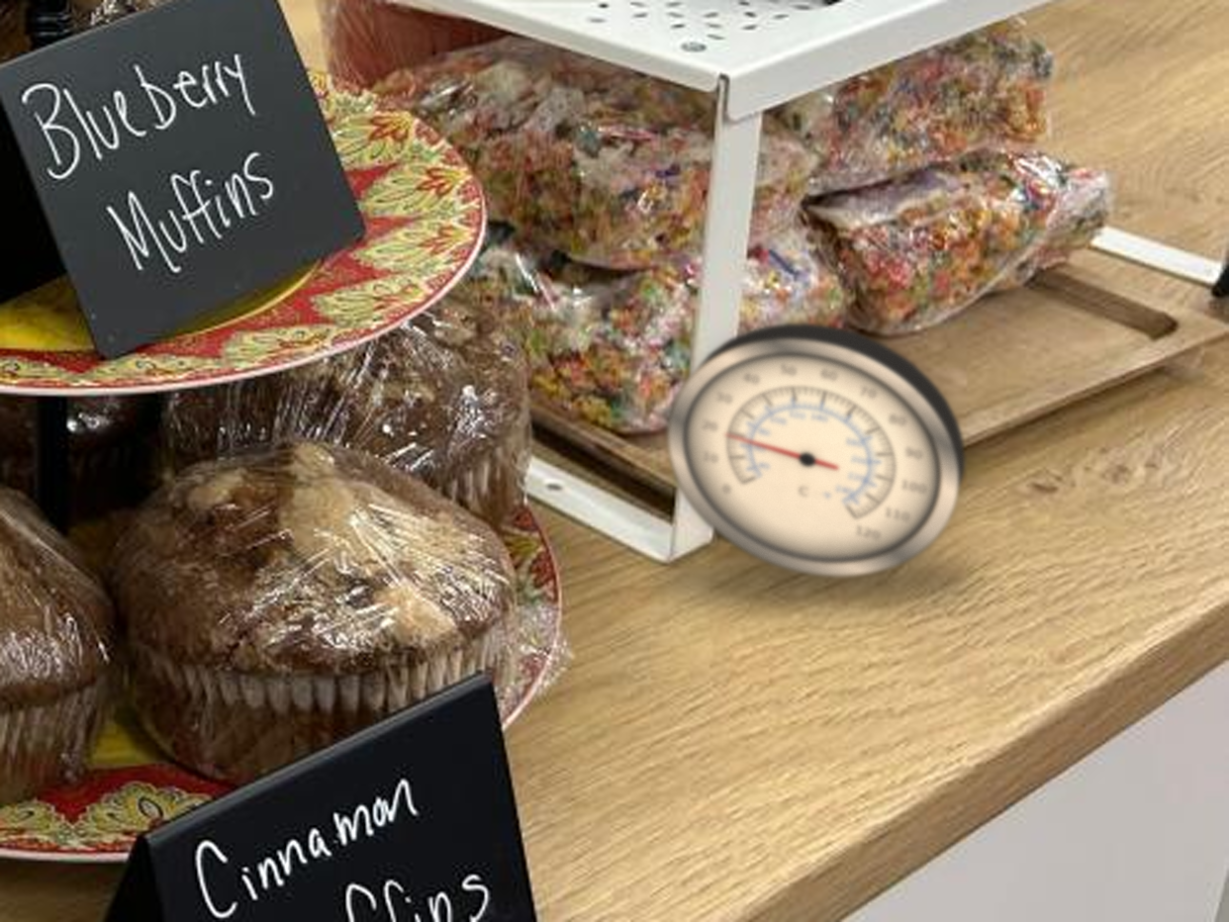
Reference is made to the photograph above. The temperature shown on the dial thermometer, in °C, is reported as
20 °C
